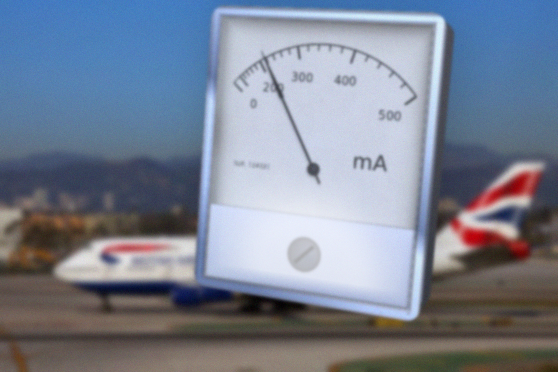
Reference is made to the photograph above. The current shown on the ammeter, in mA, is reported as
220 mA
